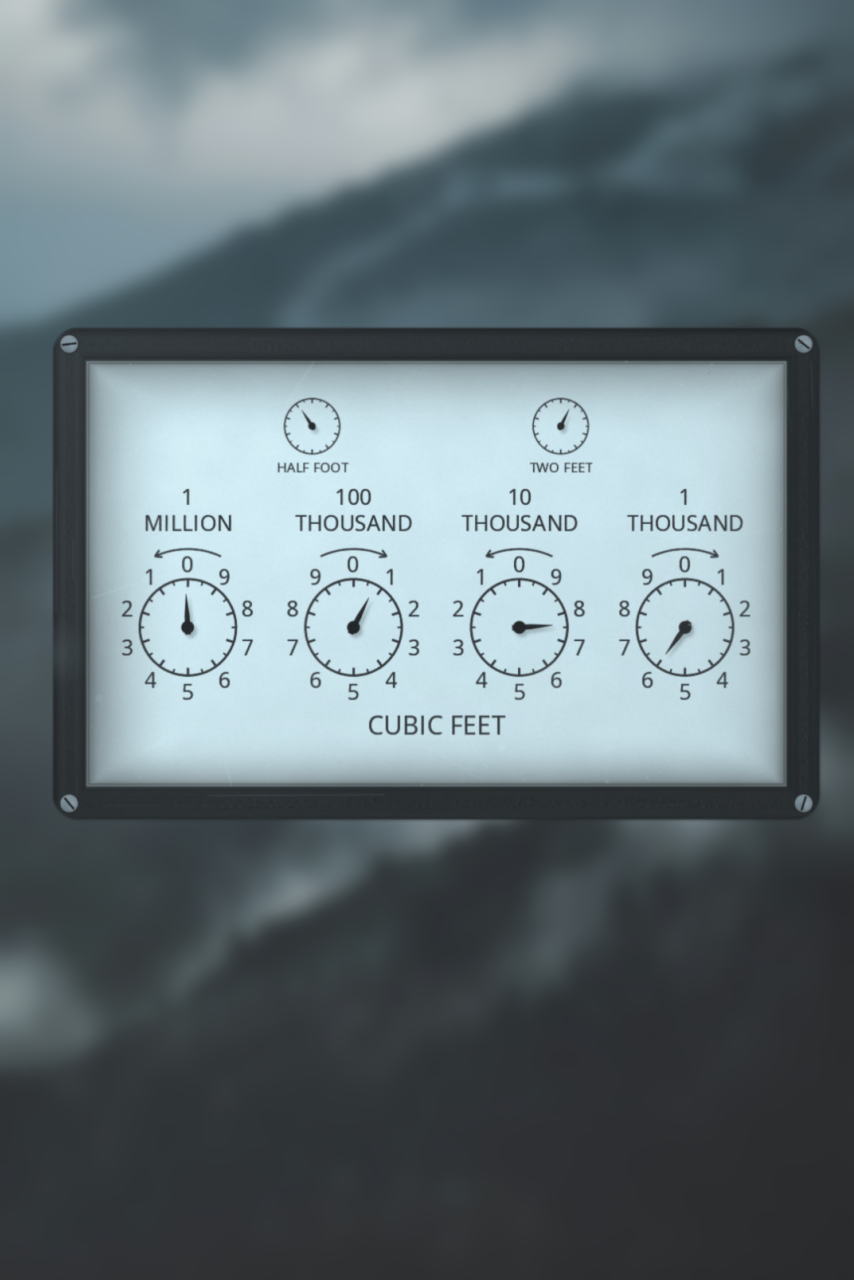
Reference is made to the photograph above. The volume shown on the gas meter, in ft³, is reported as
7600 ft³
